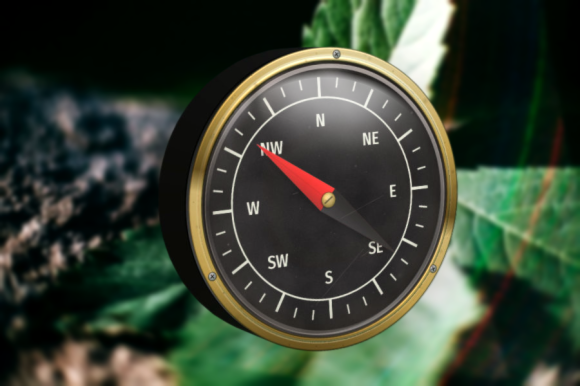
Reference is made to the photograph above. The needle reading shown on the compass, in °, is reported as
310 °
